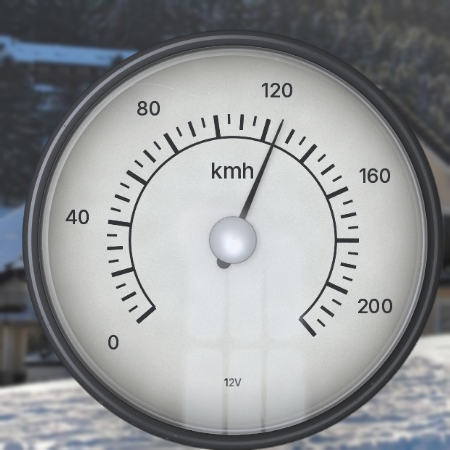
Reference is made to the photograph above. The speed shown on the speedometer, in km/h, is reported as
125 km/h
